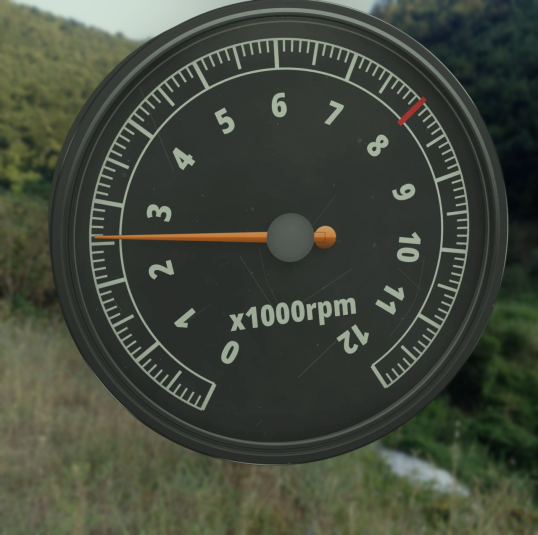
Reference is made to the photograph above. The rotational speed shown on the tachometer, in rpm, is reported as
2600 rpm
